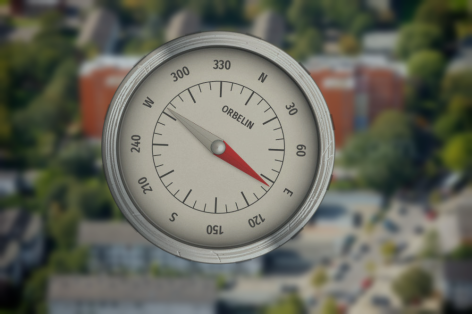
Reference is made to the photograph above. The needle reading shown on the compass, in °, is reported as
95 °
